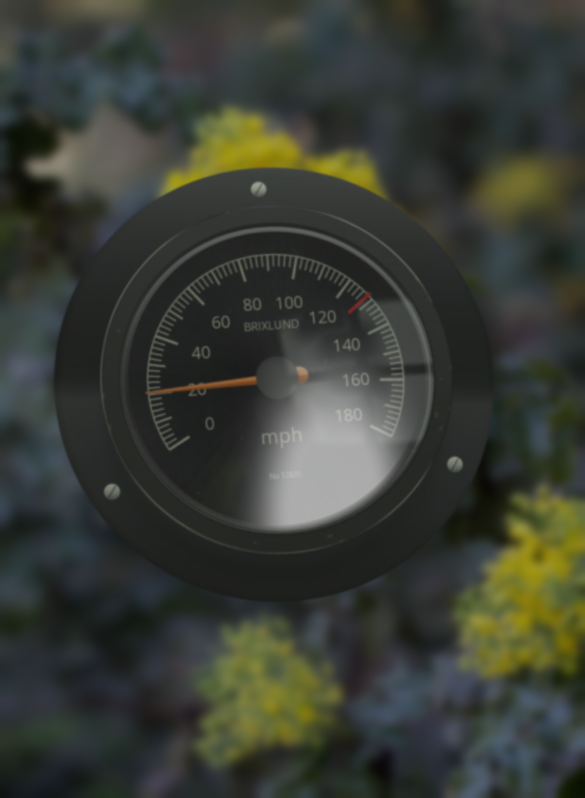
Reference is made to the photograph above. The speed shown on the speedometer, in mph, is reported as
20 mph
